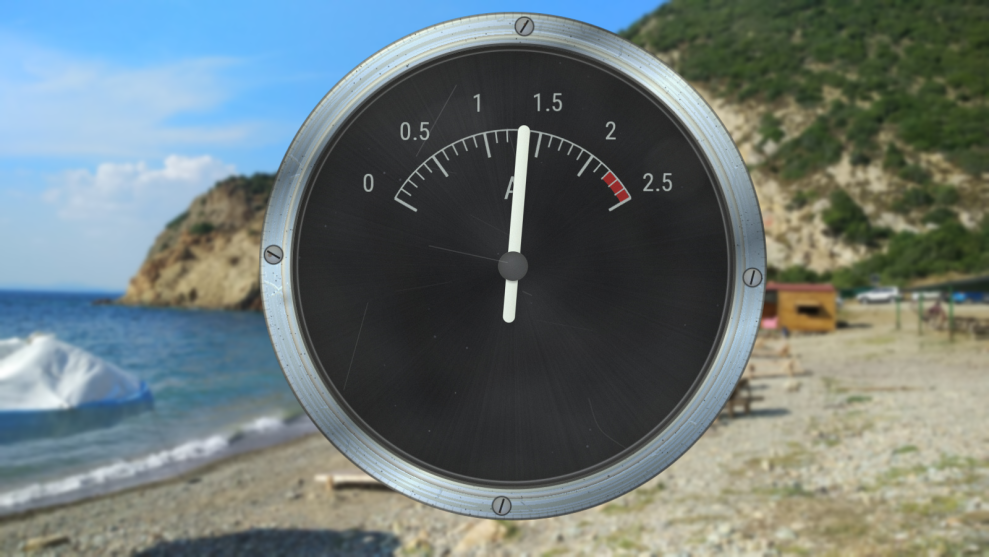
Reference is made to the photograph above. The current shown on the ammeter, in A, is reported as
1.35 A
